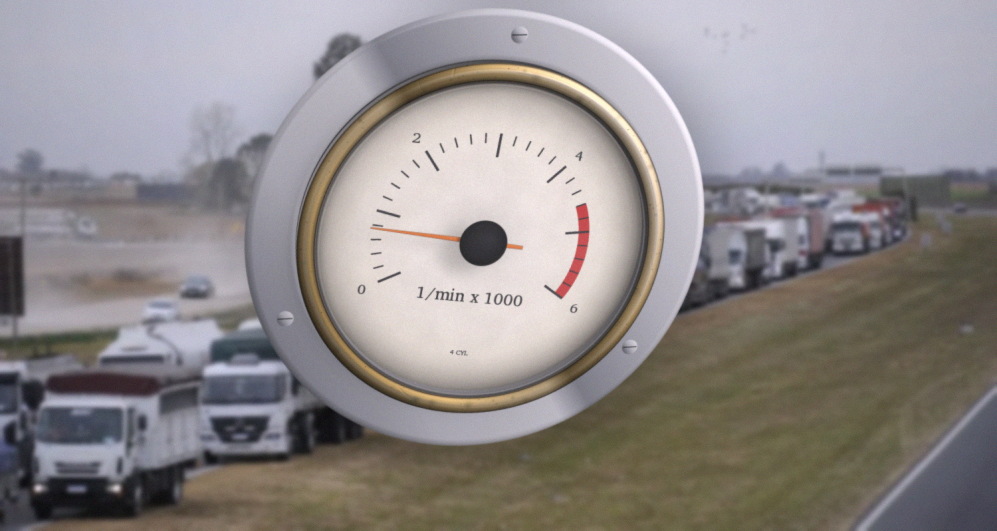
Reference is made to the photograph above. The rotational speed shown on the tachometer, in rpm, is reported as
800 rpm
